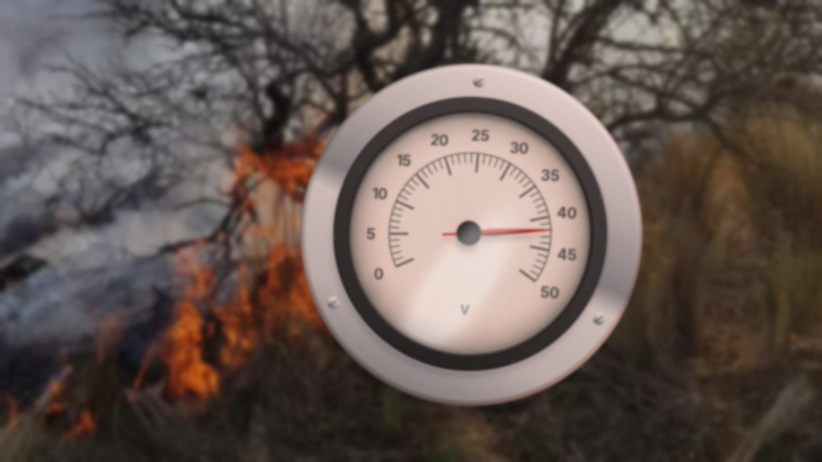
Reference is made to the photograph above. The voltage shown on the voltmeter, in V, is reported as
42 V
